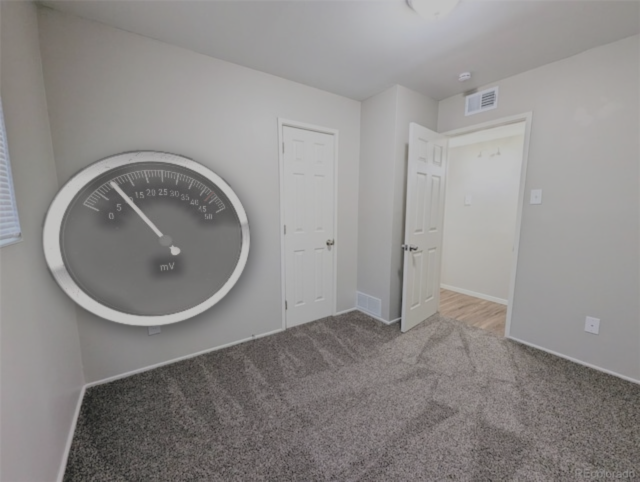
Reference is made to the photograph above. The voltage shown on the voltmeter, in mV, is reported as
10 mV
